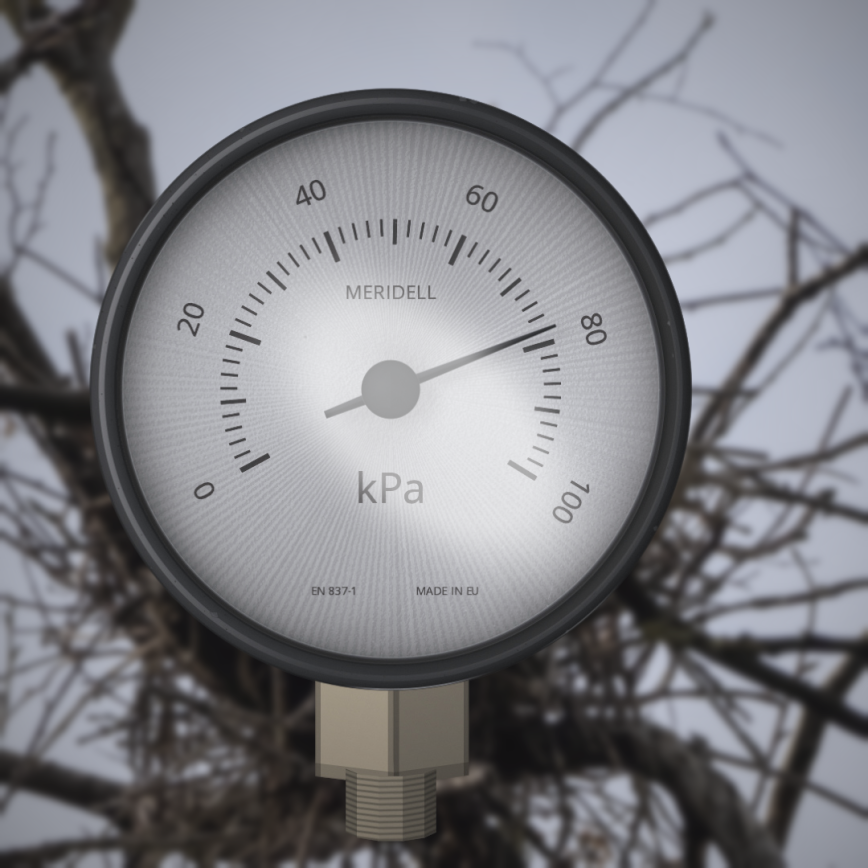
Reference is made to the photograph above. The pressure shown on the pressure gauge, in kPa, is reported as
78 kPa
